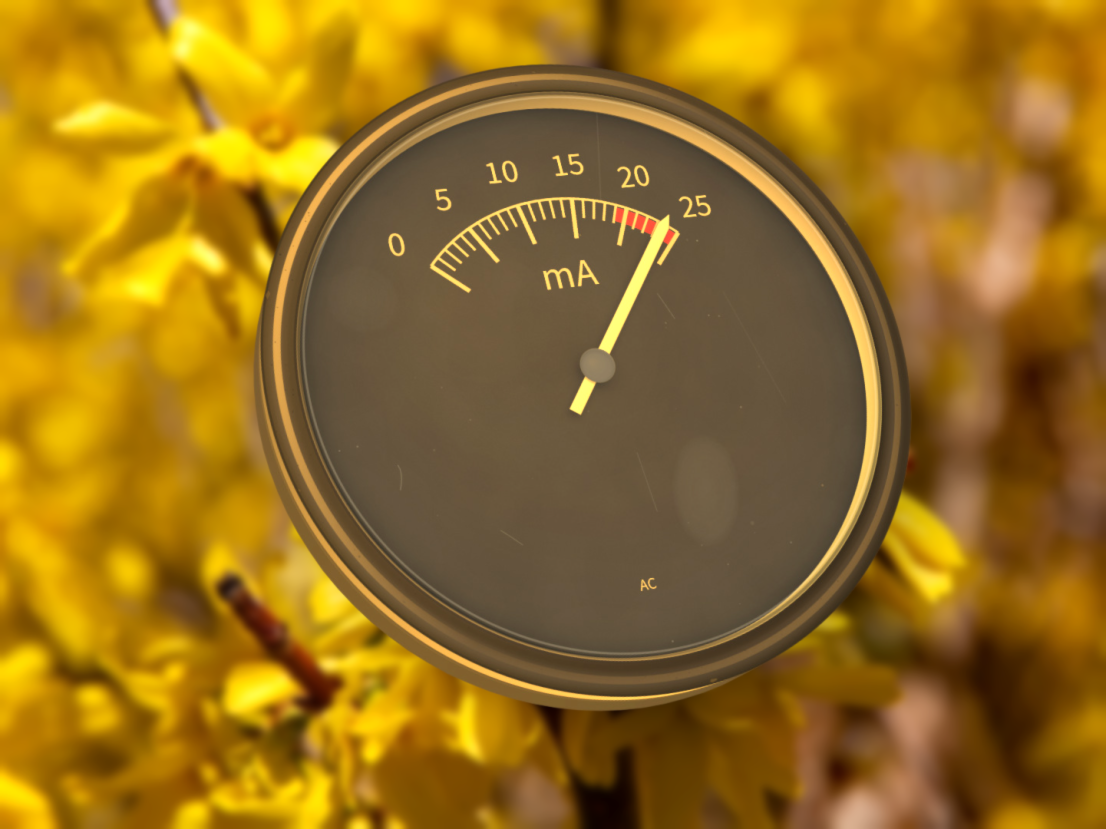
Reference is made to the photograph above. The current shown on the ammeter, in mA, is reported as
23.5 mA
